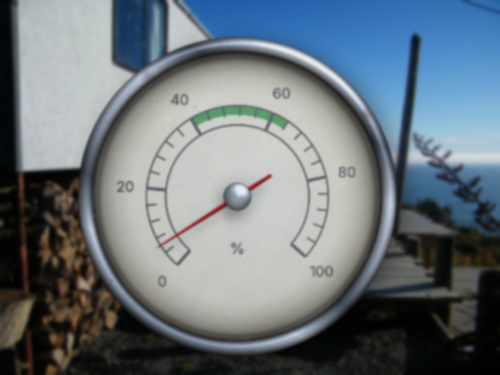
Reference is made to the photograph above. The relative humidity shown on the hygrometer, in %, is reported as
6 %
